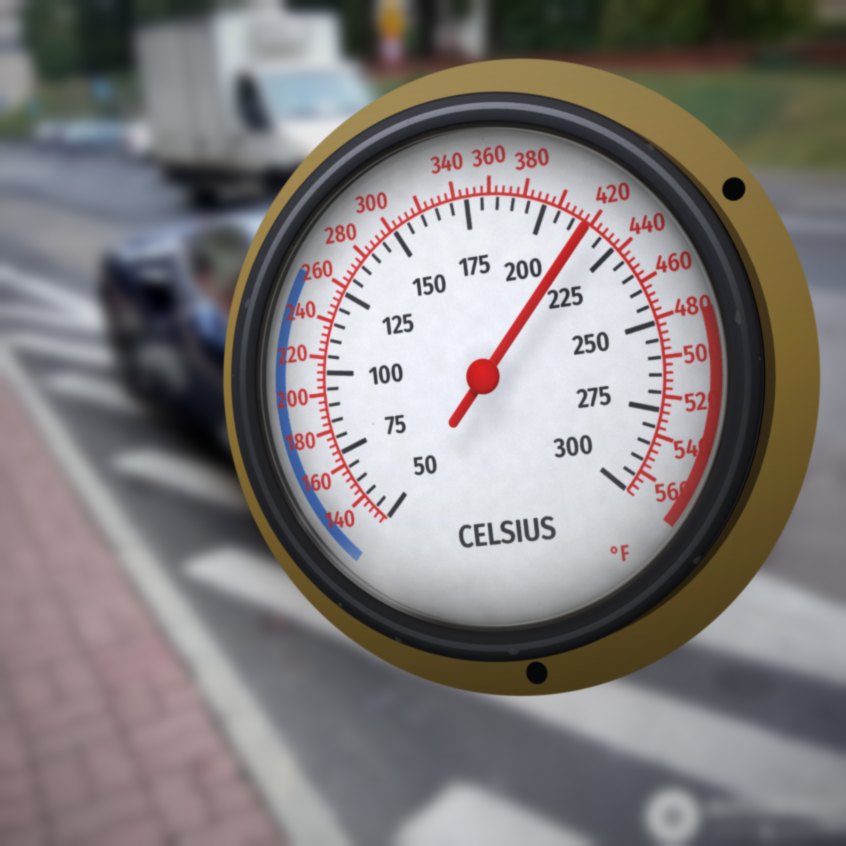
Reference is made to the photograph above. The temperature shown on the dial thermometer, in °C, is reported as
215 °C
